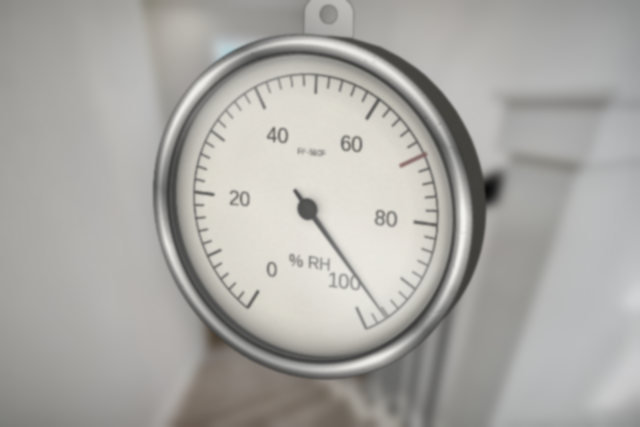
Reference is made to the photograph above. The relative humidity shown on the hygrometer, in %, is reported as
96 %
